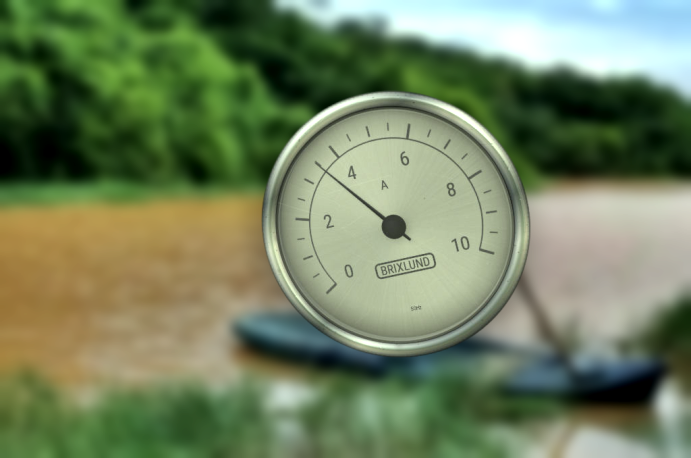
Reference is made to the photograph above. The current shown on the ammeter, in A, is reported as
3.5 A
